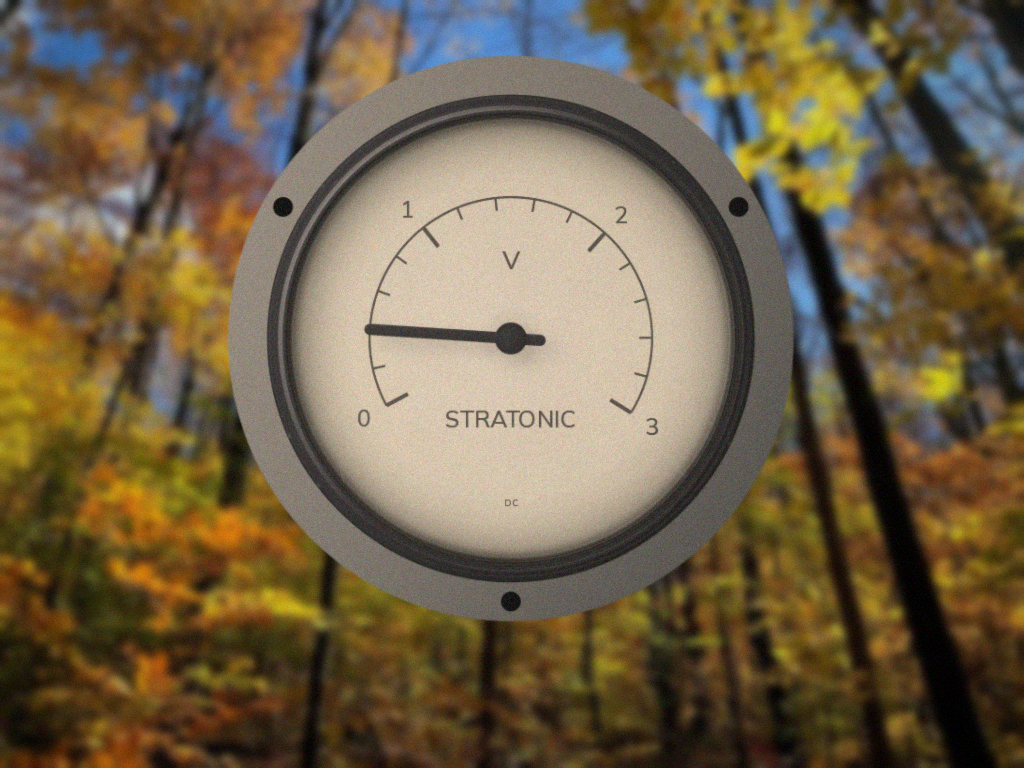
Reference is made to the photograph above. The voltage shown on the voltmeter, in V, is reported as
0.4 V
